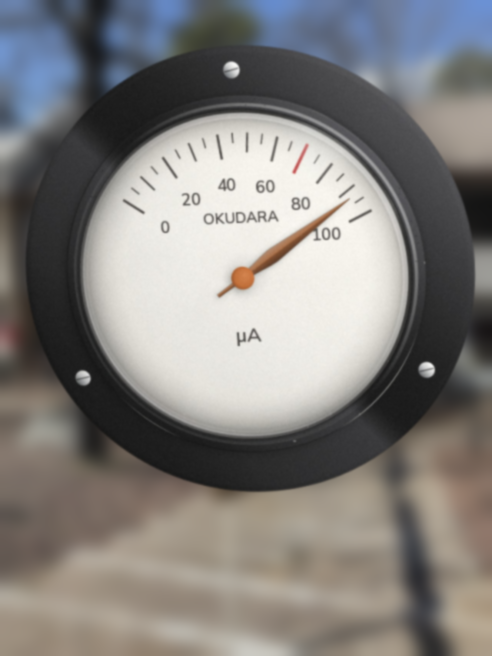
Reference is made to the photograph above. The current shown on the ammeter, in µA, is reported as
92.5 µA
